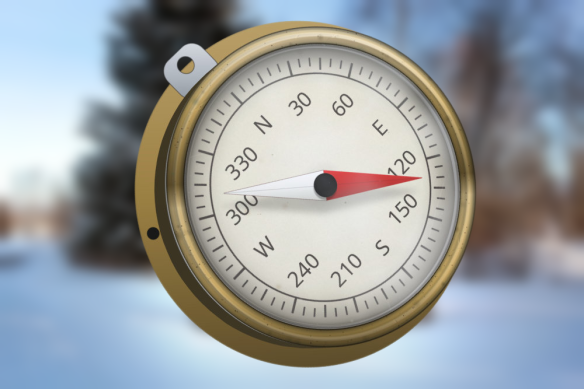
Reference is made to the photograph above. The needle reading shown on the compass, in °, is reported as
130 °
